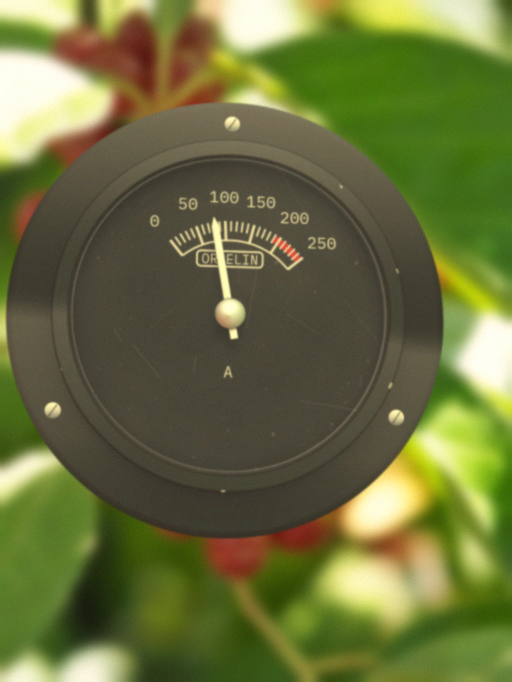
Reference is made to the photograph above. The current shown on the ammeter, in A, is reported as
80 A
